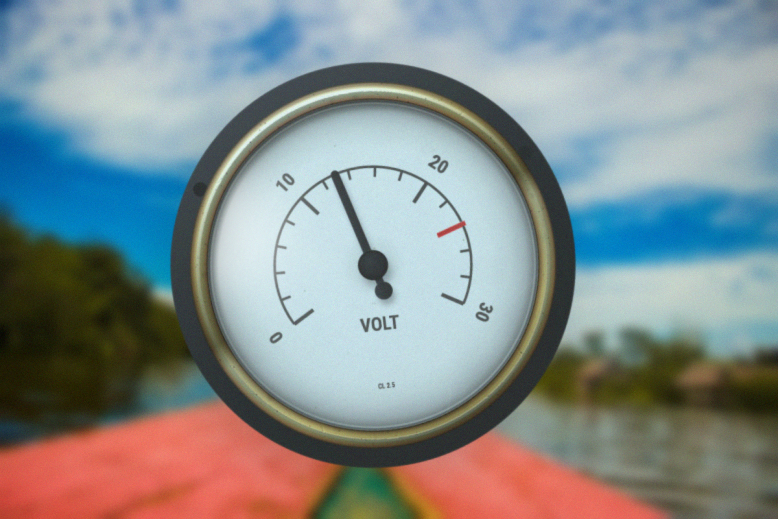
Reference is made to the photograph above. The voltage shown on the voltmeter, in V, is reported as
13 V
